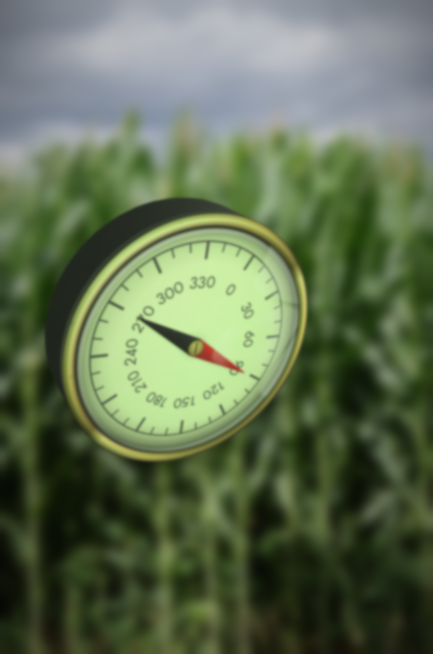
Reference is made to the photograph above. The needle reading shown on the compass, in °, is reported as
90 °
